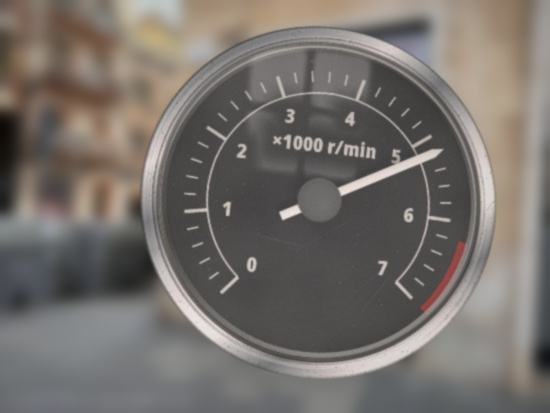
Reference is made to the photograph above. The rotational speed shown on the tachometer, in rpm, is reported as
5200 rpm
